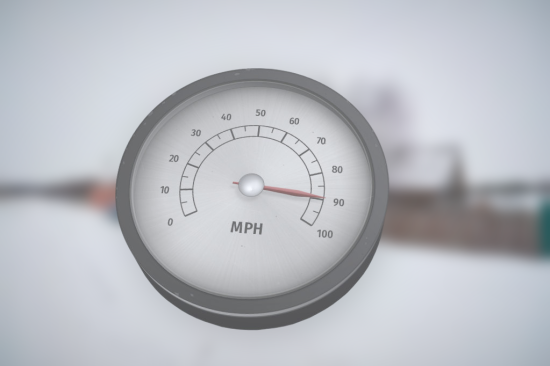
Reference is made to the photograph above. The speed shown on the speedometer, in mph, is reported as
90 mph
